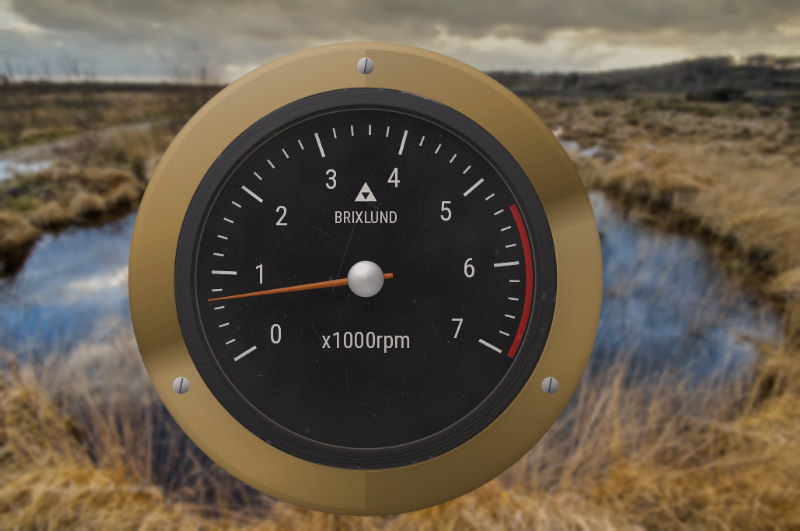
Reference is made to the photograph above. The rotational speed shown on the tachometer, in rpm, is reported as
700 rpm
